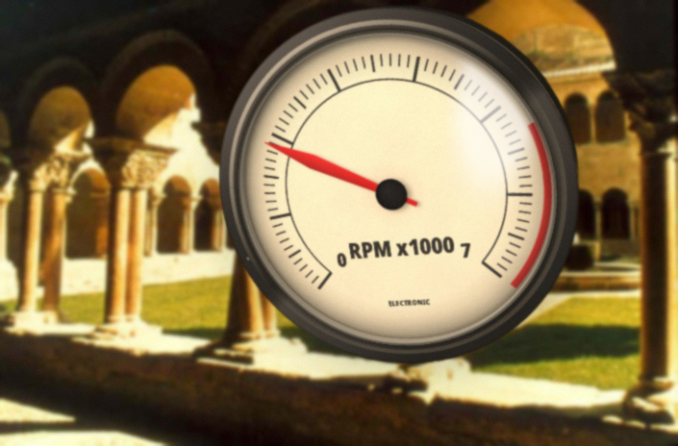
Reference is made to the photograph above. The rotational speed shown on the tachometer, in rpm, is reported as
1900 rpm
